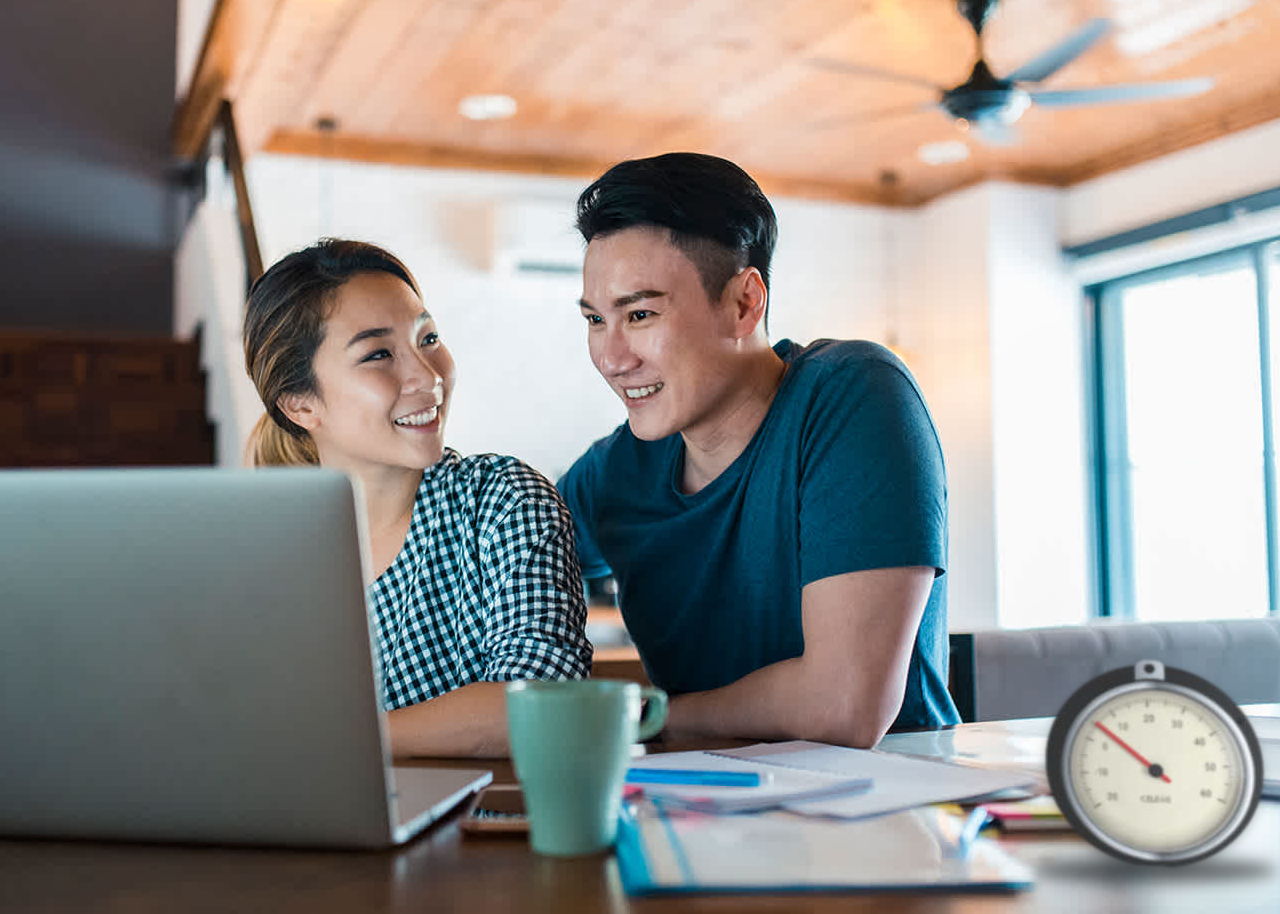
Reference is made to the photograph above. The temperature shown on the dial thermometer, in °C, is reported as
5 °C
